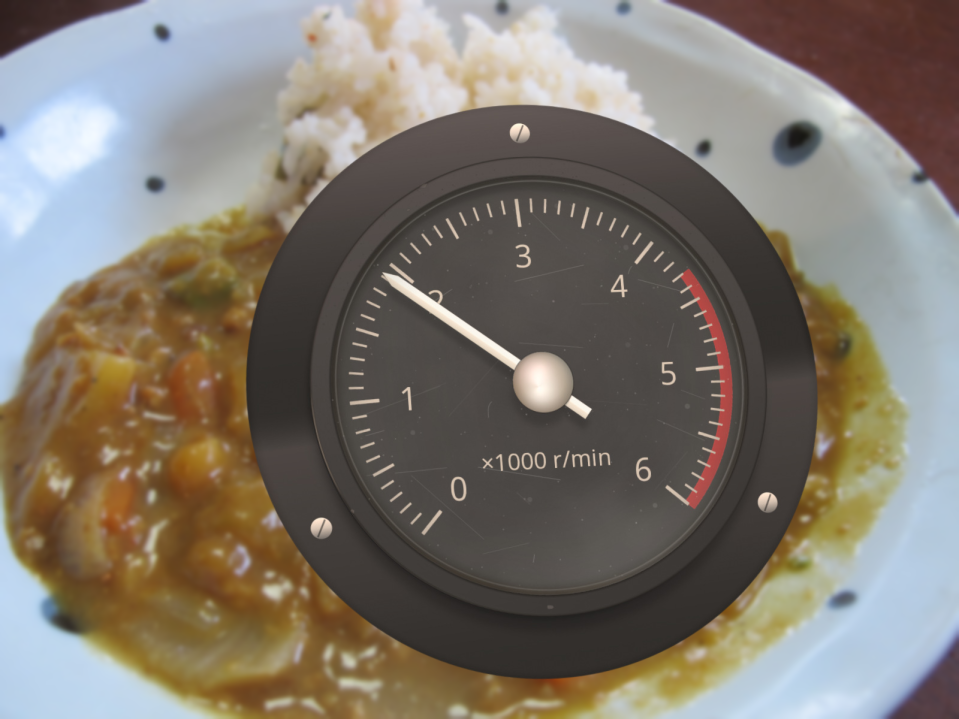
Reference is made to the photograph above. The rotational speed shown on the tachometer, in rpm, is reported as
1900 rpm
